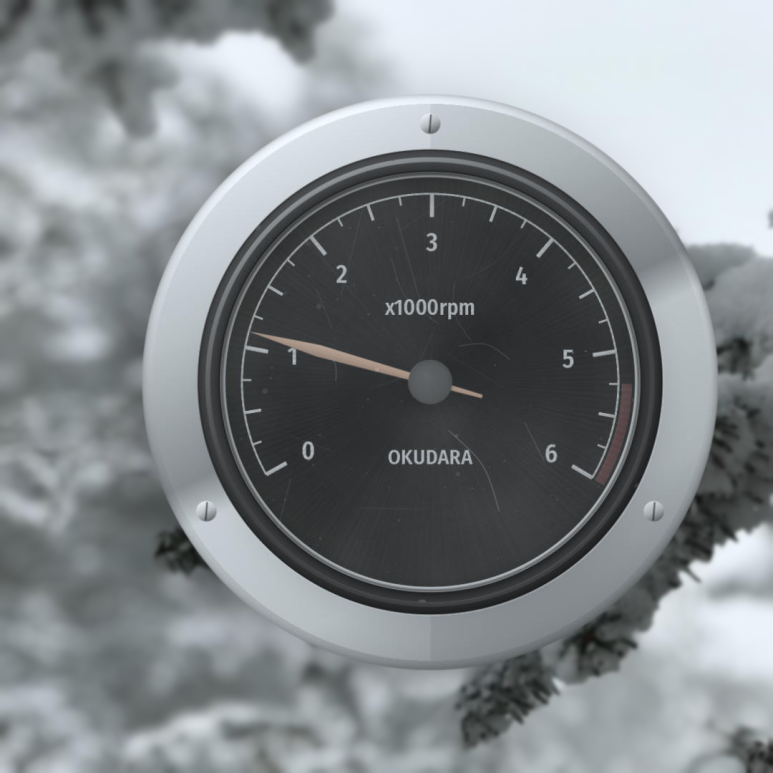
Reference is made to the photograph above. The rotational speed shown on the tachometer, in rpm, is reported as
1125 rpm
